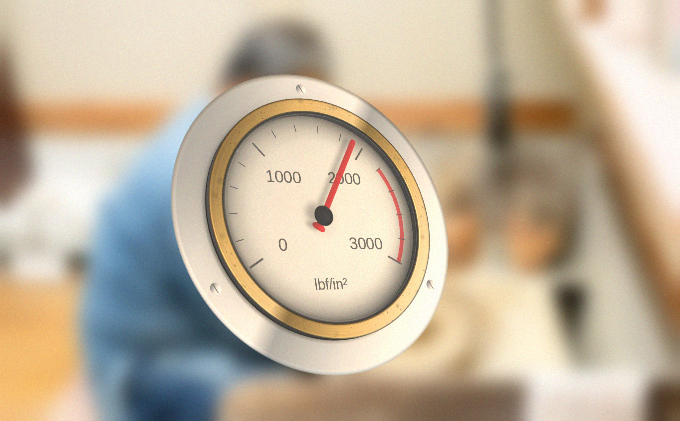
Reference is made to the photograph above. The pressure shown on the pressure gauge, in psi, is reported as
1900 psi
